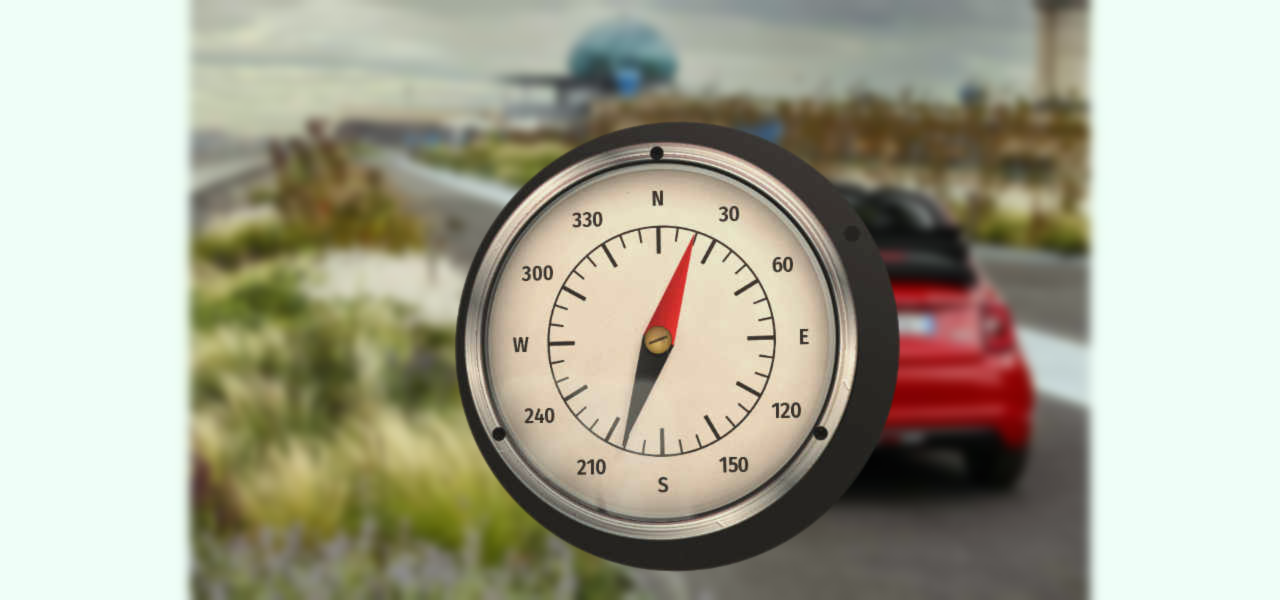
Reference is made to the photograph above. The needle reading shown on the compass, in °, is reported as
20 °
